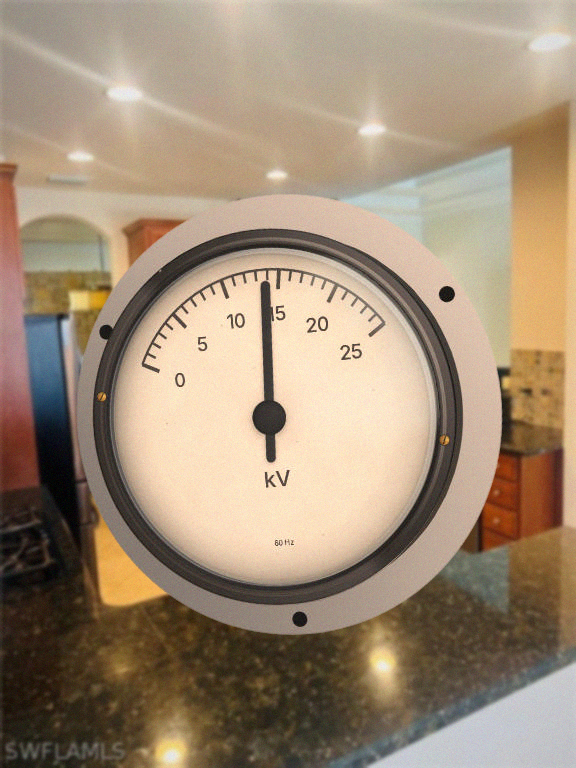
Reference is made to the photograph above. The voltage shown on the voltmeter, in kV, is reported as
14 kV
